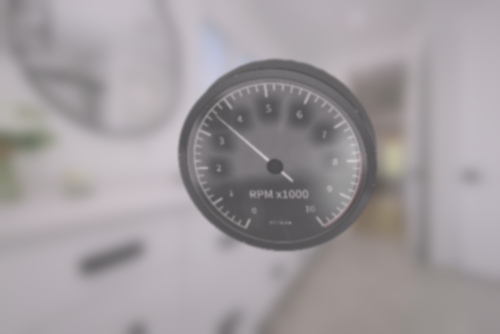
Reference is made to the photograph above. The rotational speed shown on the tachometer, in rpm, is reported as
3600 rpm
